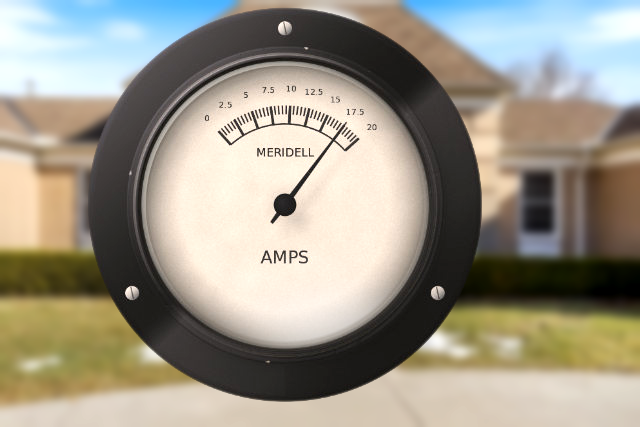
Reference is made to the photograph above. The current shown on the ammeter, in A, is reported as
17.5 A
